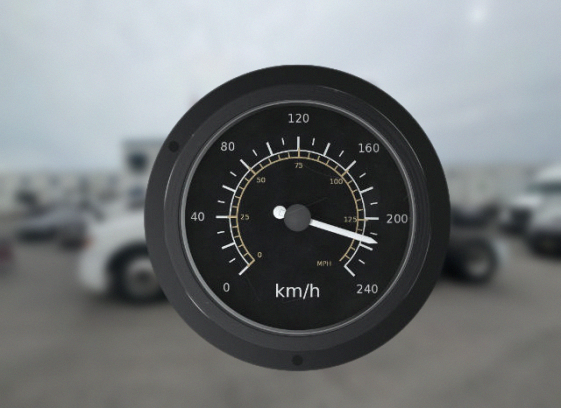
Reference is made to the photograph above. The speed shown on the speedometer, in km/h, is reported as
215 km/h
